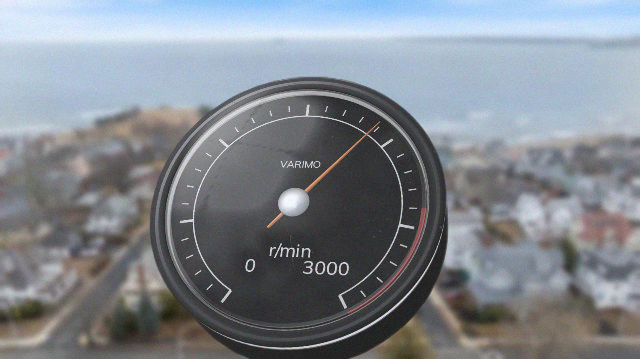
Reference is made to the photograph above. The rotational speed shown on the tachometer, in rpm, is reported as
1900 rpm
